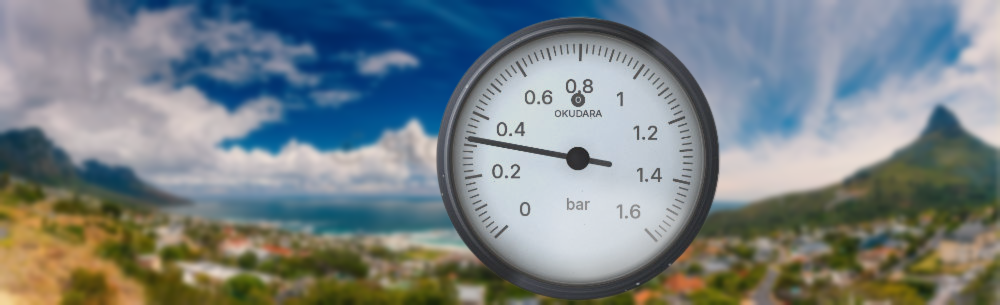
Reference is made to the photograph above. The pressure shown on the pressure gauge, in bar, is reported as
0.32 bar
